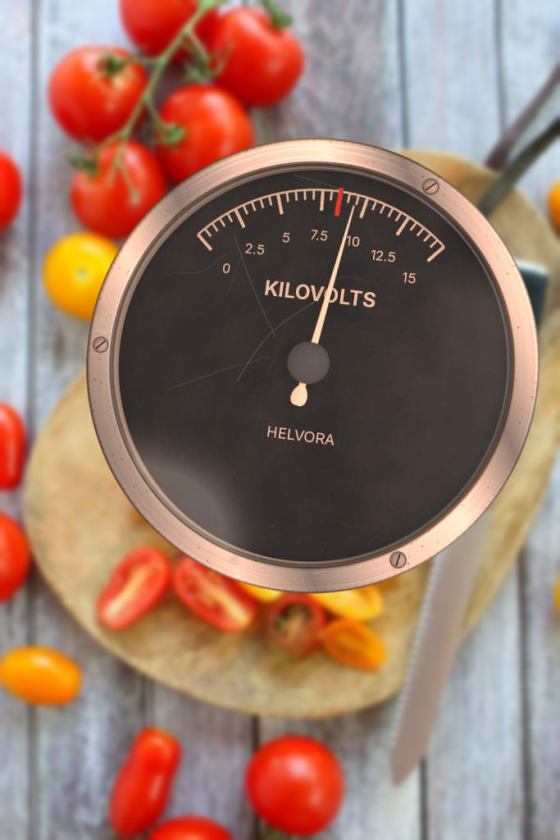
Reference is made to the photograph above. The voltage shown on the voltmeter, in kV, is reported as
9.5 kV
